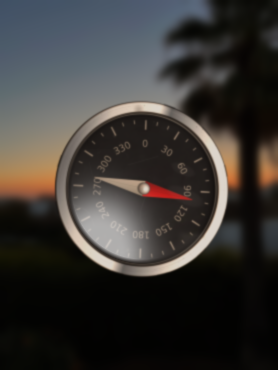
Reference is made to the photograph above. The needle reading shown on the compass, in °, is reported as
100 °
